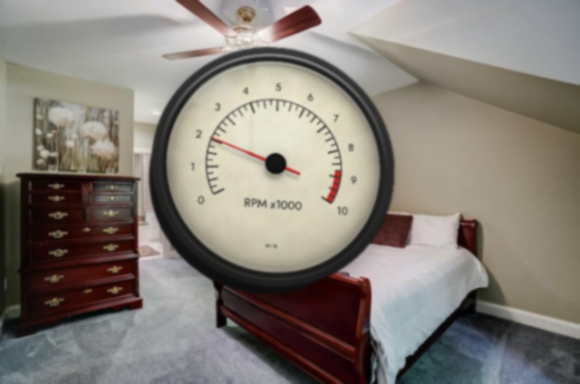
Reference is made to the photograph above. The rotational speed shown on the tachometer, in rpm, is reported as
2000 rpm
